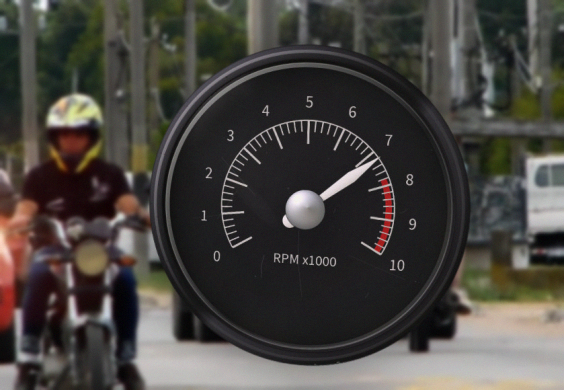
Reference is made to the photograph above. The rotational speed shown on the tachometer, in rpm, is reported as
7200 rpm
